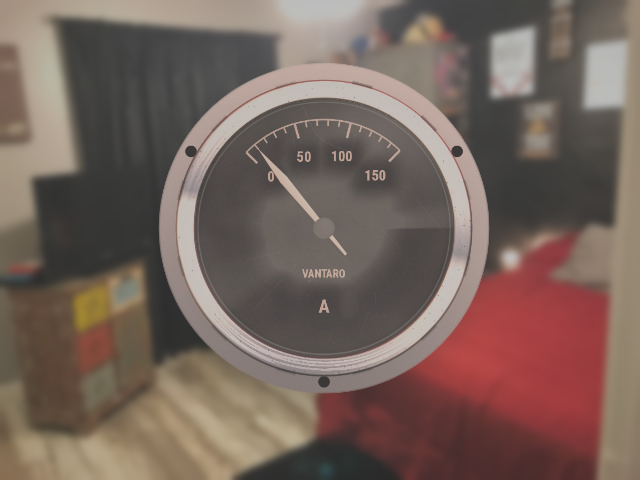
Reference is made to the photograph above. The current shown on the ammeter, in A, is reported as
10 A
